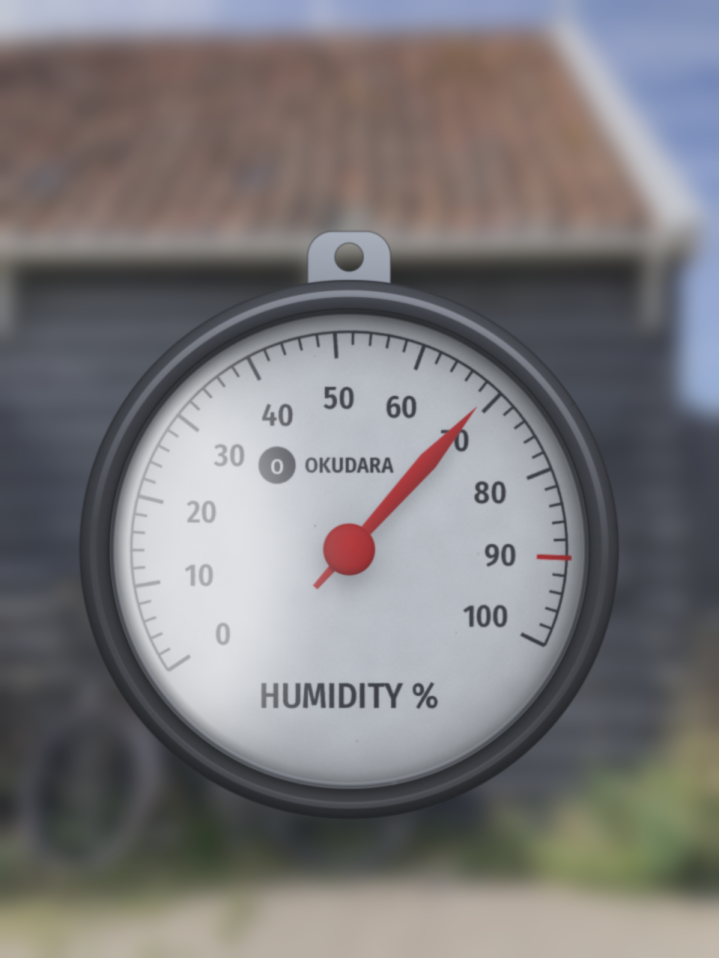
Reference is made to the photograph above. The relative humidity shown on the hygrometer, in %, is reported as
69 %
